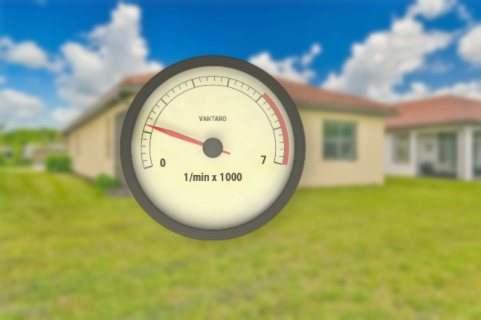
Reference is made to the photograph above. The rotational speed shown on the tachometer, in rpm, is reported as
1200 rpm
